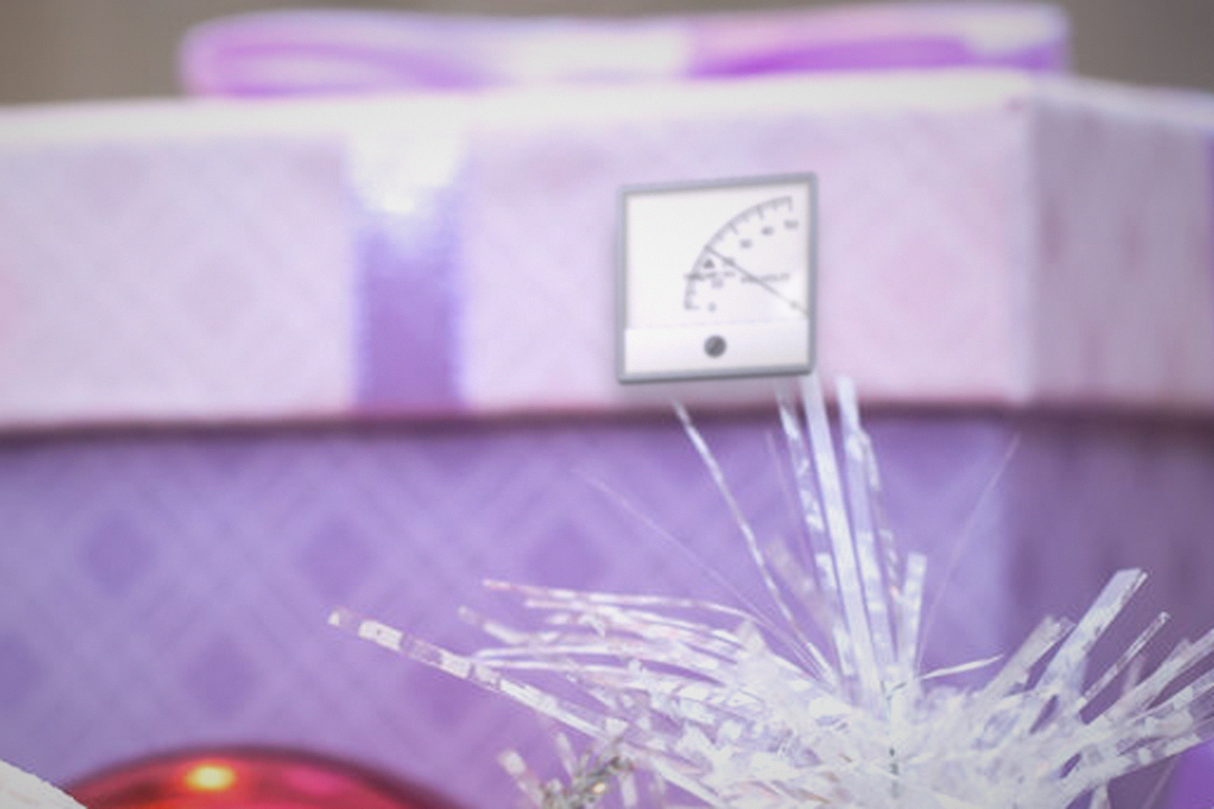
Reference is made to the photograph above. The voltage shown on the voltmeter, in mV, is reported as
20 mV
